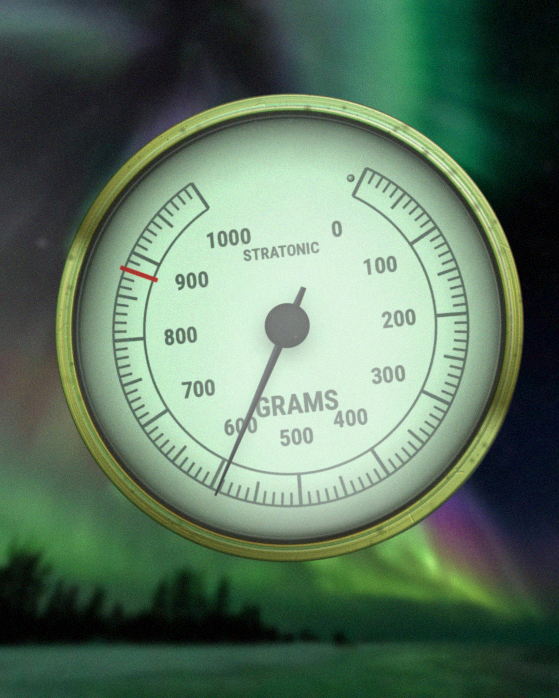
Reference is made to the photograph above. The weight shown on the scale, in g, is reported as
590 g
